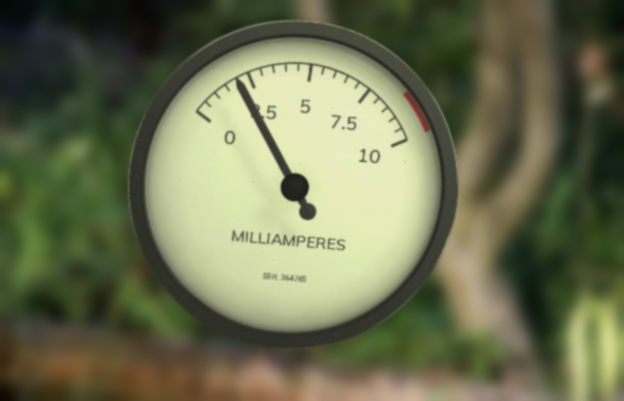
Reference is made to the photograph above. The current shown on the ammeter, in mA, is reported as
2 mA
